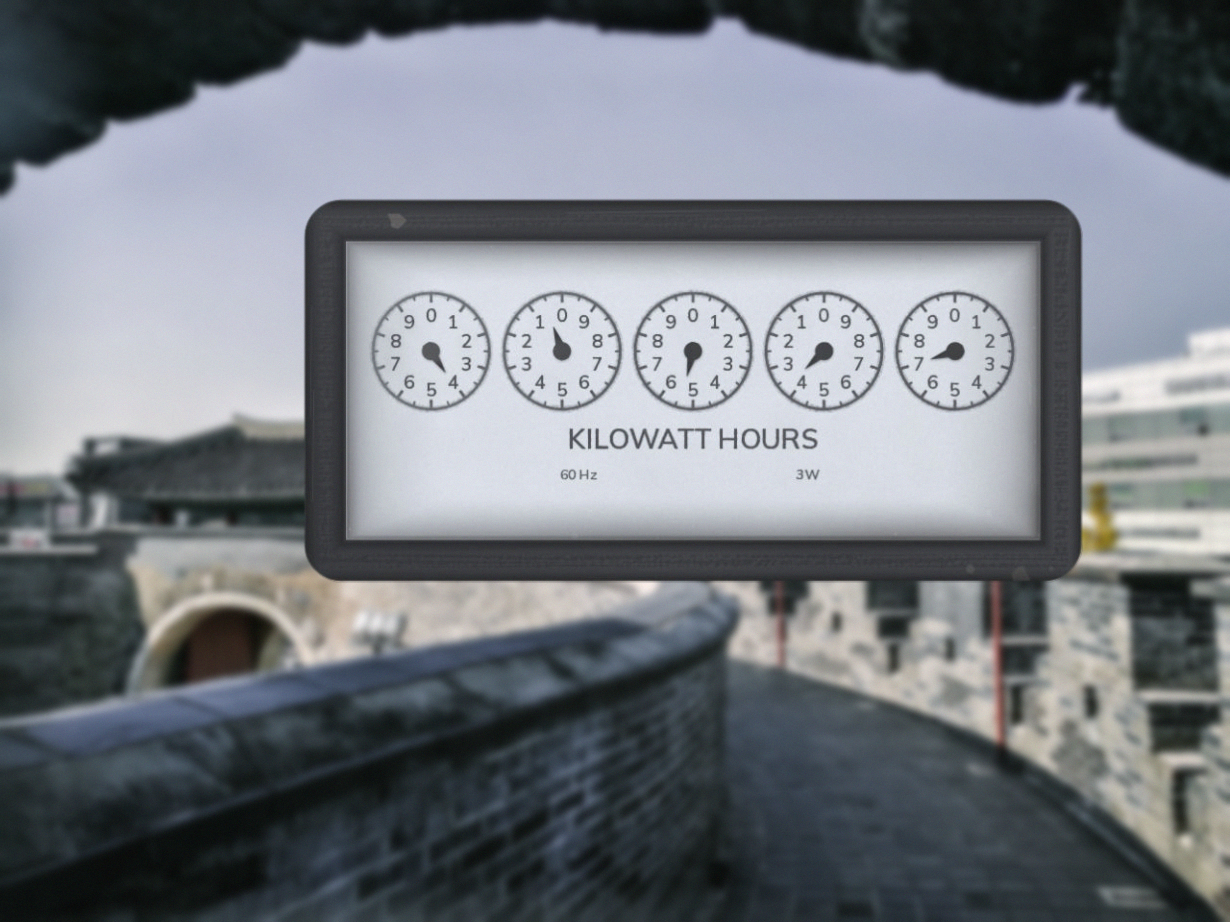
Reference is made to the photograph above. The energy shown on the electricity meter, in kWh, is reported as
40537 kWh
